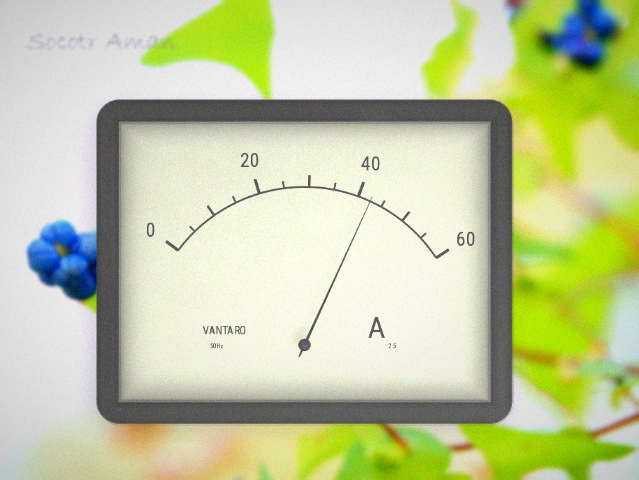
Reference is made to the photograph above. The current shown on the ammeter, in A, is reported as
42.5 A
